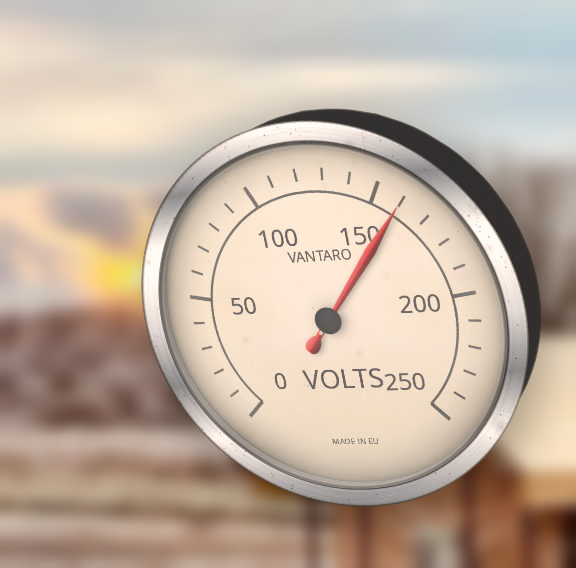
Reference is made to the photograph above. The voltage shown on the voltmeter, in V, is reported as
160 V
